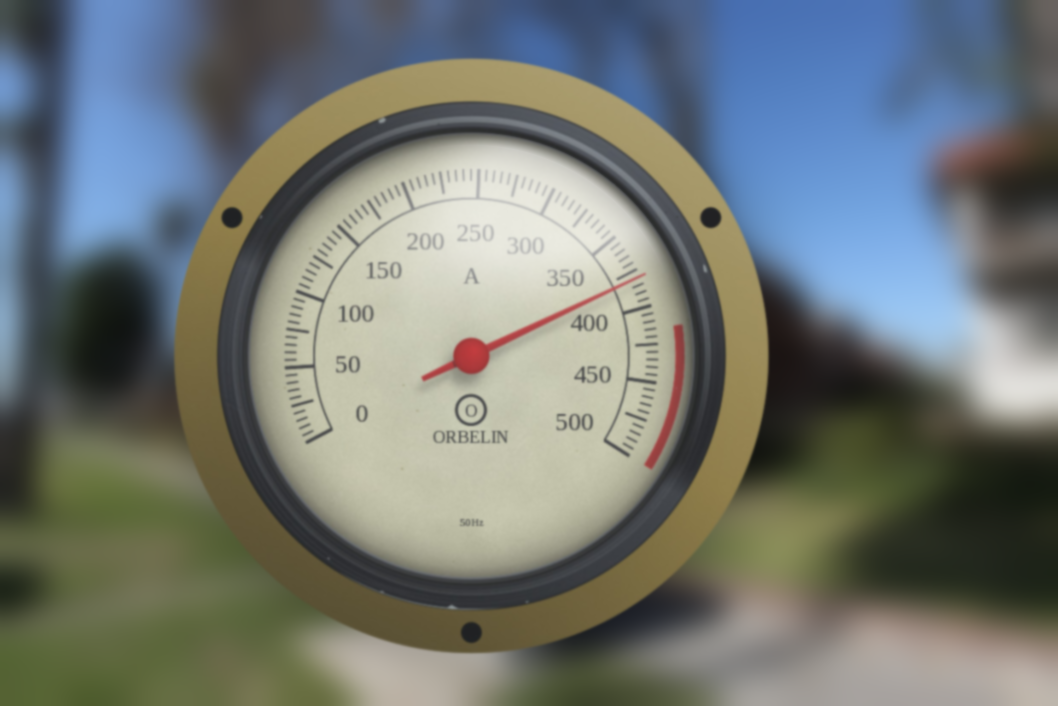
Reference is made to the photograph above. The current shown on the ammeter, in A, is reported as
380 A
